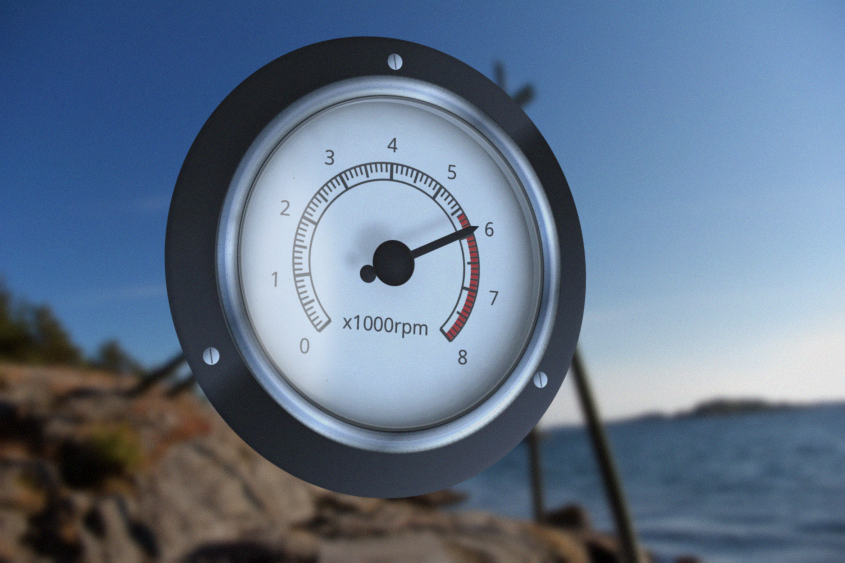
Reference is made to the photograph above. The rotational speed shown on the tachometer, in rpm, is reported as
5900 rpm
